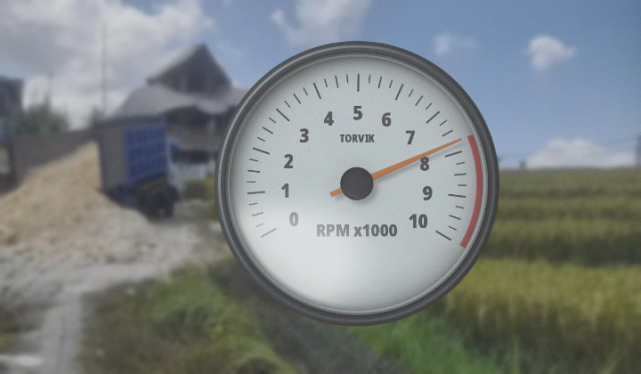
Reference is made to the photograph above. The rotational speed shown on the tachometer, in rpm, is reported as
7750 rpm
